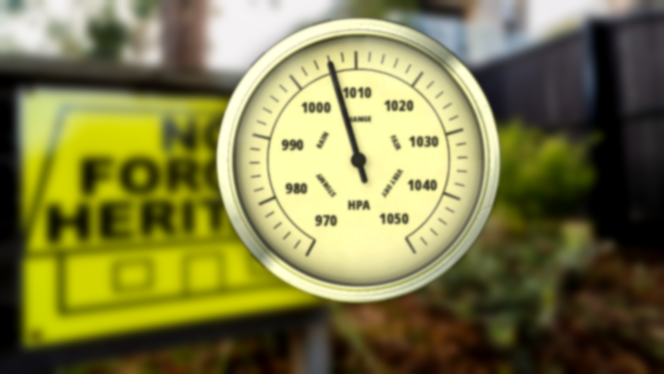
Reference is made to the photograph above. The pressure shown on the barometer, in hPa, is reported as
1006 hPa
